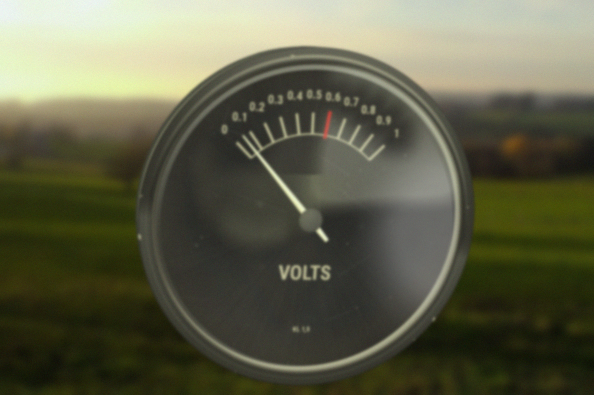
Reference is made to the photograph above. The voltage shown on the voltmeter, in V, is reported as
0.05 V
